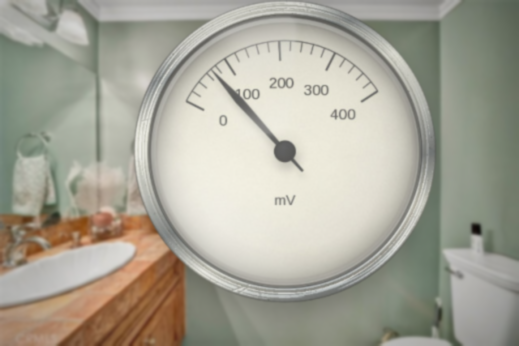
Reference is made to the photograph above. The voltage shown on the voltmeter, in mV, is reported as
70 mV
